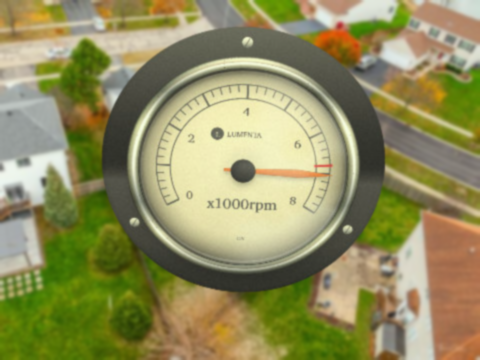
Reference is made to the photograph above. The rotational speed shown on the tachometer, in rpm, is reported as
7000 rpm
